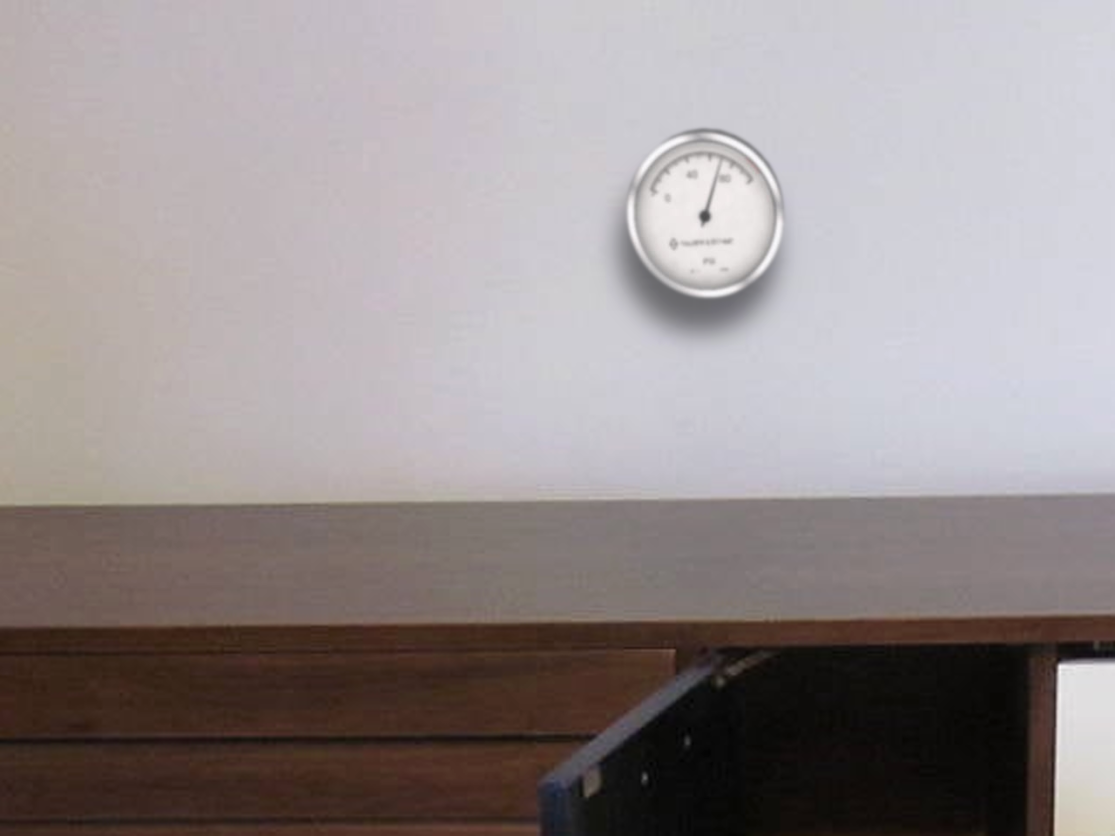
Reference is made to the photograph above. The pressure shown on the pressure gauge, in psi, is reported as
70 psi
